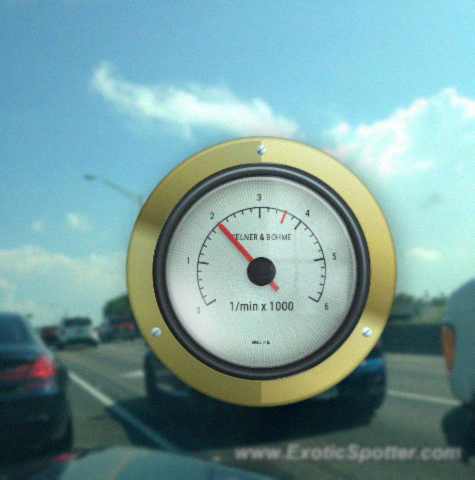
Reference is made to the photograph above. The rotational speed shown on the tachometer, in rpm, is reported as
2000 rpm
